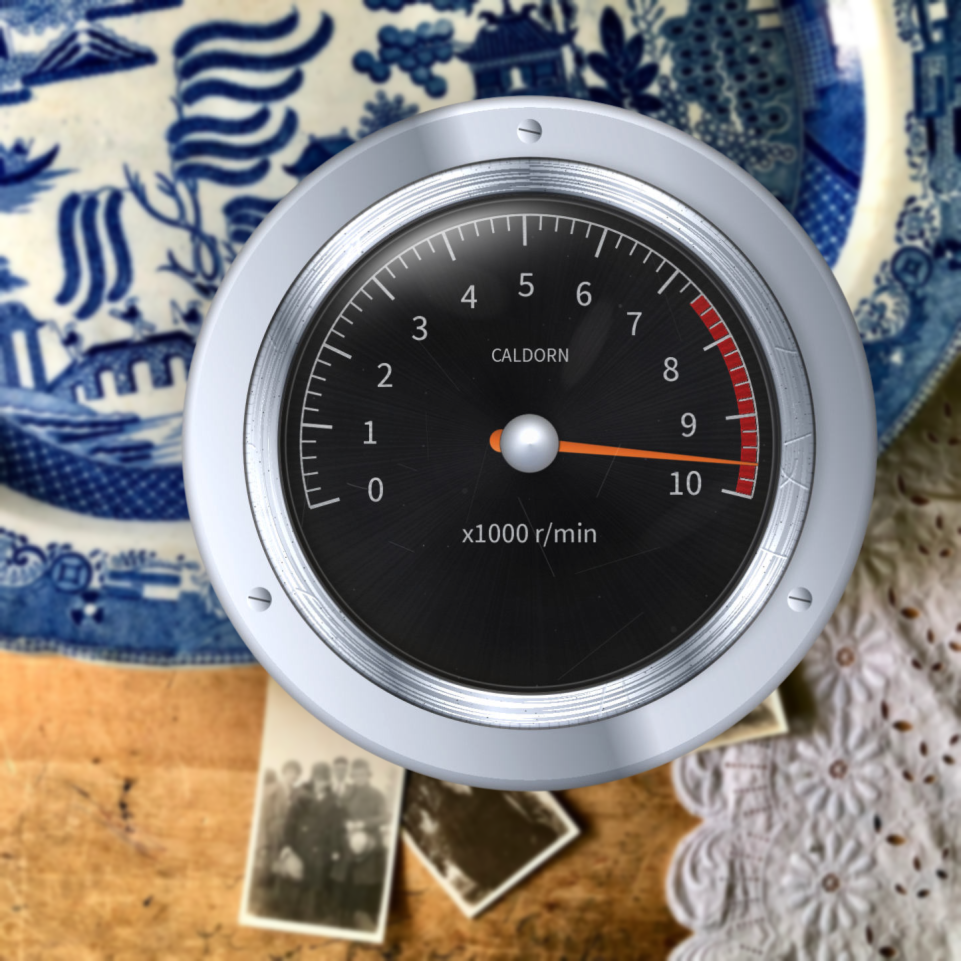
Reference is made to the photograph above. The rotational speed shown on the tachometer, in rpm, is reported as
9600 rpm
